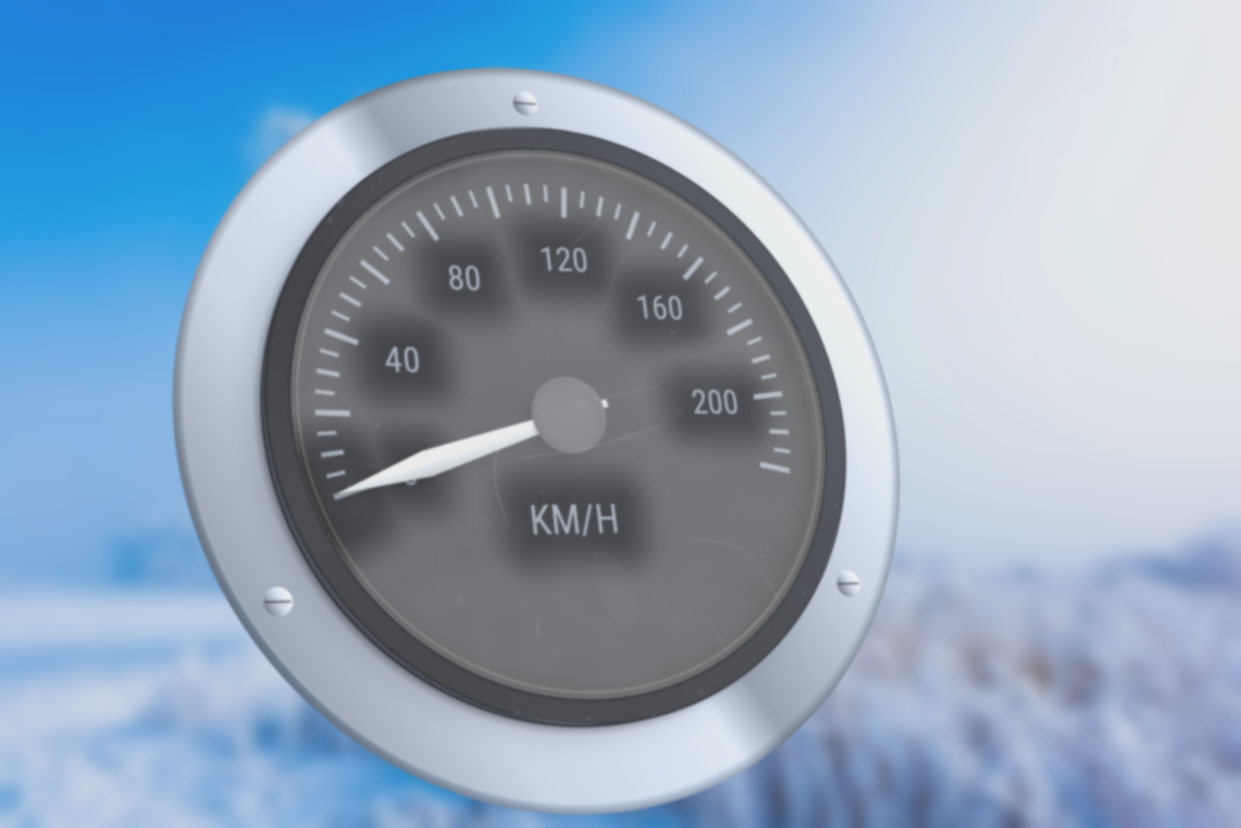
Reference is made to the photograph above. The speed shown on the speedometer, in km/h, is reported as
0 km/h
